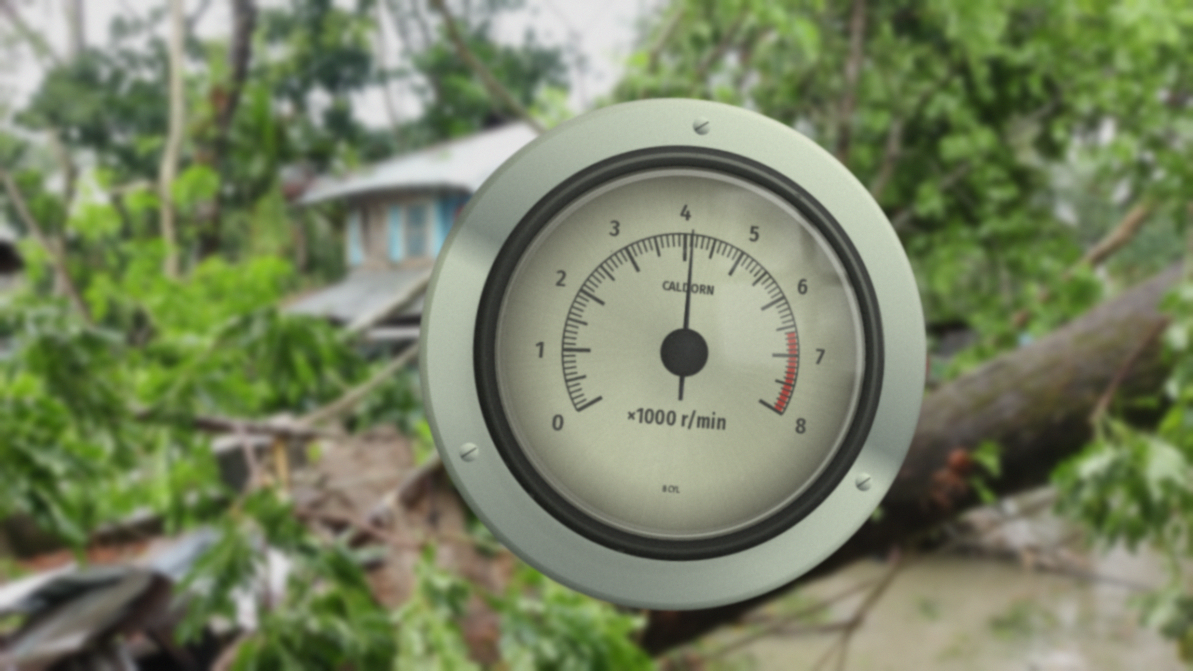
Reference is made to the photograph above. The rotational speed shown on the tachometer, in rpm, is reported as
4100 rpm
